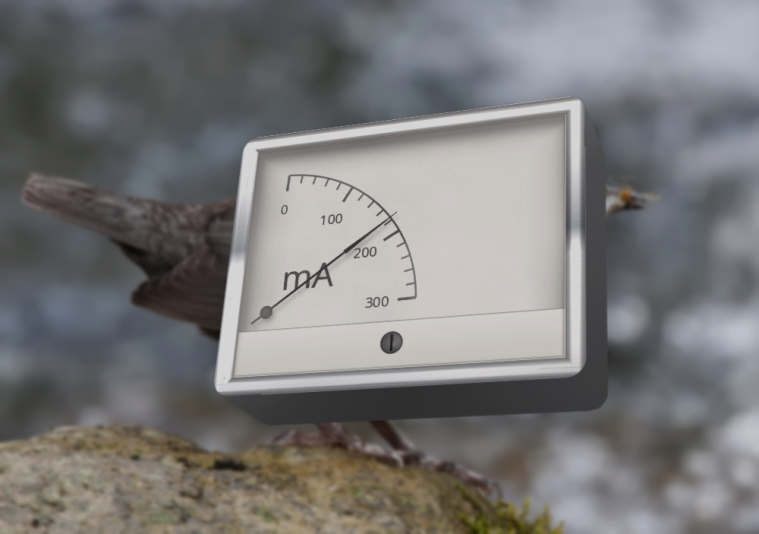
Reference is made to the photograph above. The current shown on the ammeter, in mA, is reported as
180 mA
